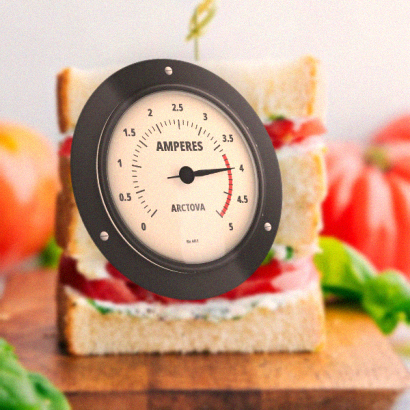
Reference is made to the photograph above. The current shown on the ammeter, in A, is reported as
4 A
